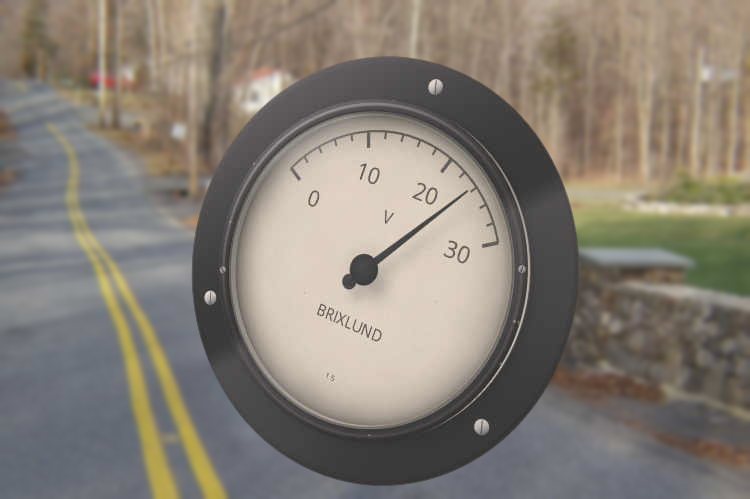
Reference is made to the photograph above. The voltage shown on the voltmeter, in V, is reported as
24 V
